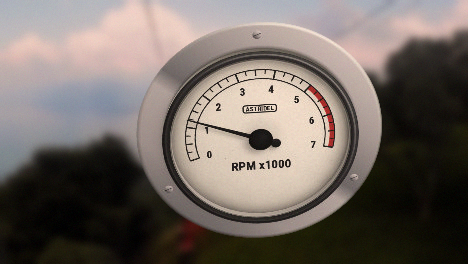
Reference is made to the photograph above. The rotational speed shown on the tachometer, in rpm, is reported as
1250 rpm
